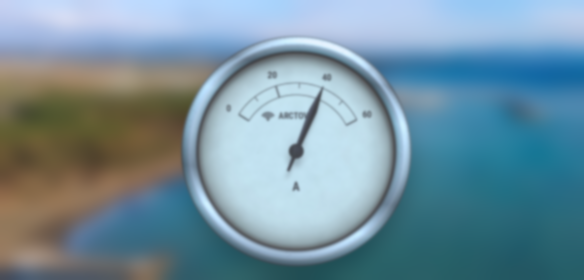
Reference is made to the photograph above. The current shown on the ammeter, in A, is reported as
40 A
